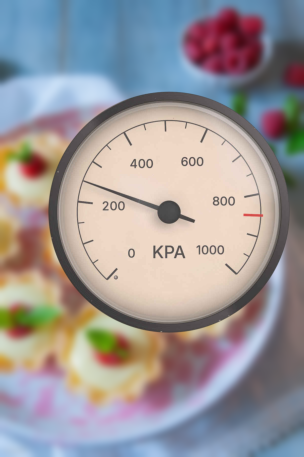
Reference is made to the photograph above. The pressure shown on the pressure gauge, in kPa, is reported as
250 kPa
